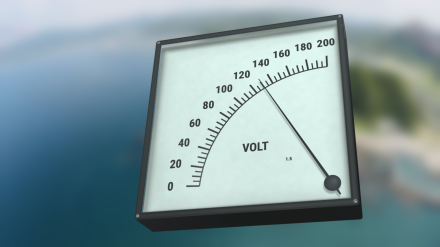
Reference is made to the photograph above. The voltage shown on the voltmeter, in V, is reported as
130 V
